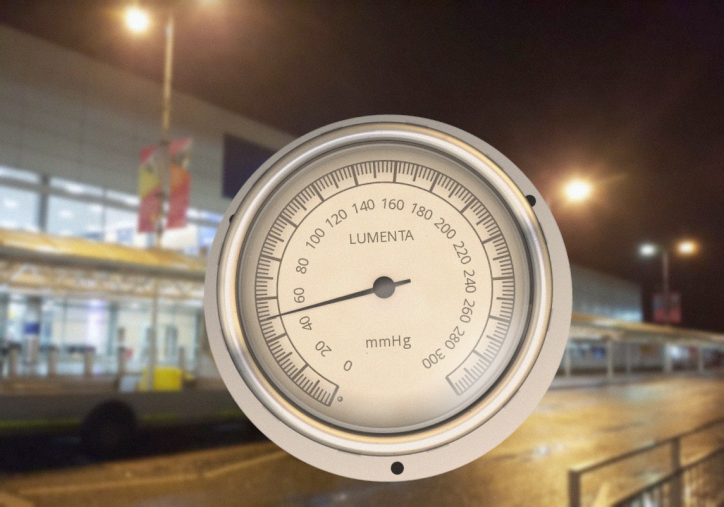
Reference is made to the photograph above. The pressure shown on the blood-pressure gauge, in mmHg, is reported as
50 mmHg
